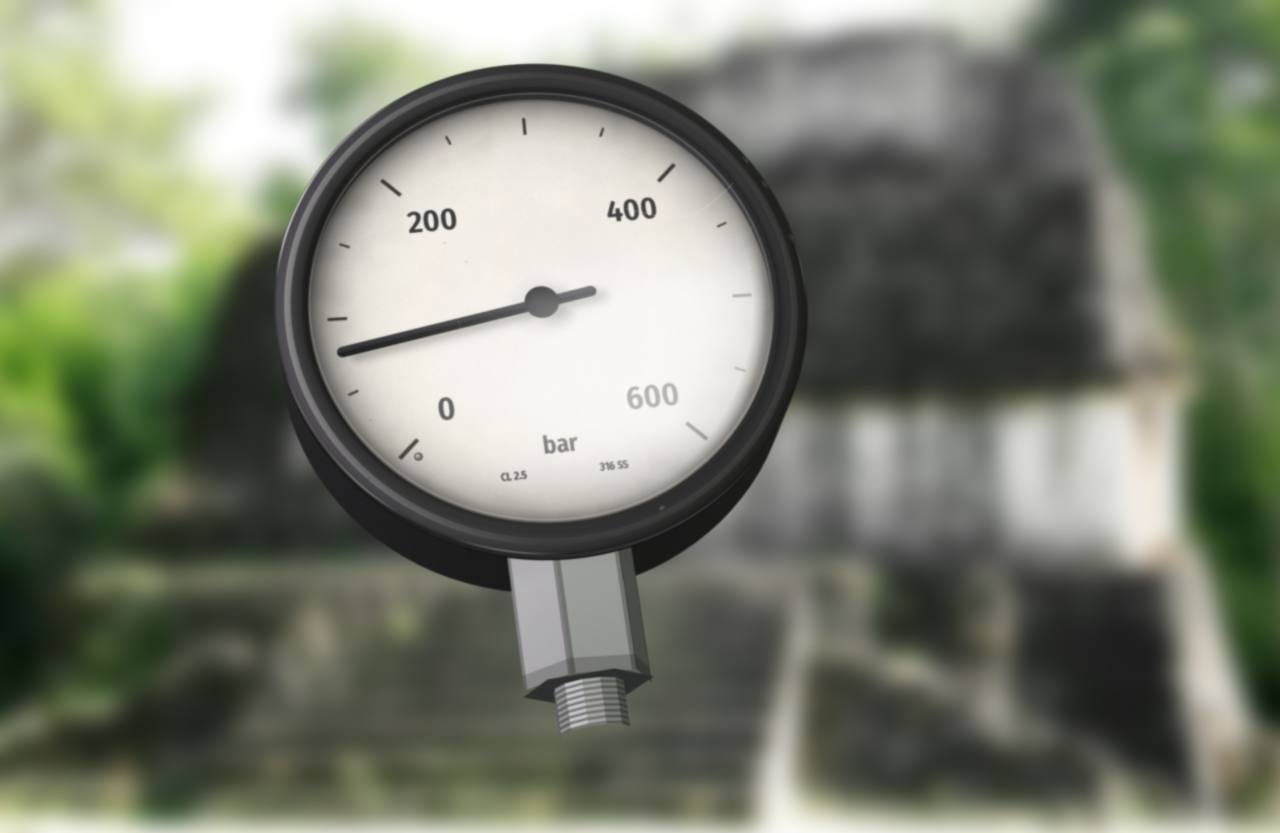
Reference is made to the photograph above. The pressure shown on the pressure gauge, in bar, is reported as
75 bar
